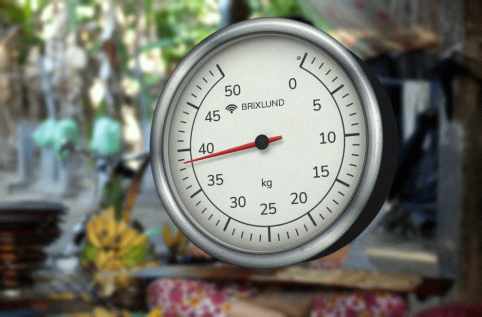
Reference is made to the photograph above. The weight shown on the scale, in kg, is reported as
38.5 kg
